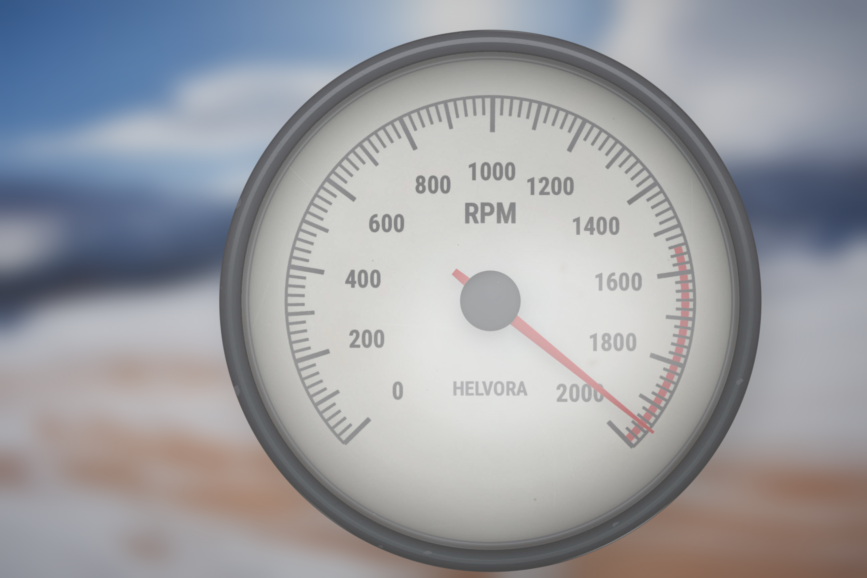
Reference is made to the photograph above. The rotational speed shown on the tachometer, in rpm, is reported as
1950 rpm
